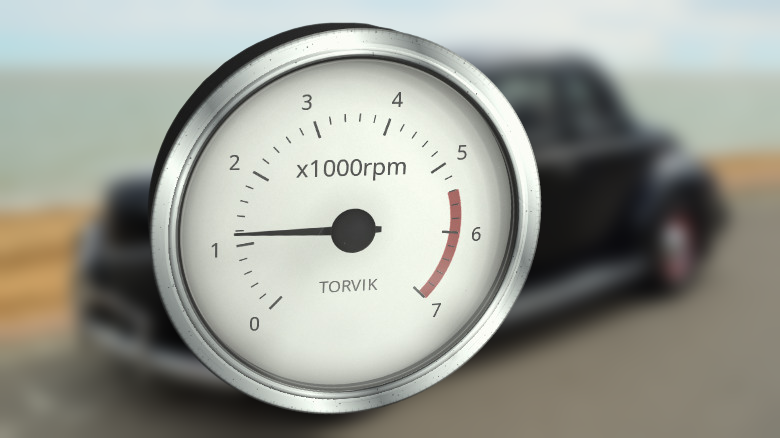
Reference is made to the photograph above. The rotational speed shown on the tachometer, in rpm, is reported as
1200 rpm
